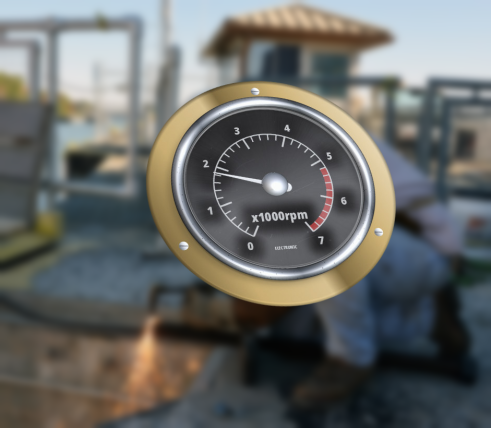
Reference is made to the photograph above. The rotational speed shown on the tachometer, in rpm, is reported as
1800 rpm
